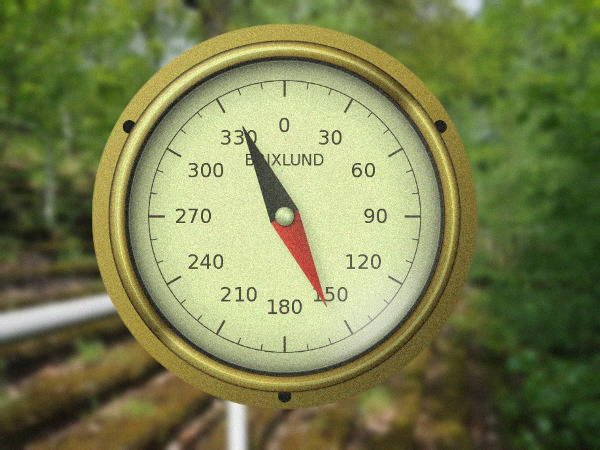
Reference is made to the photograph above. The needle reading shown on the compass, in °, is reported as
155 °
